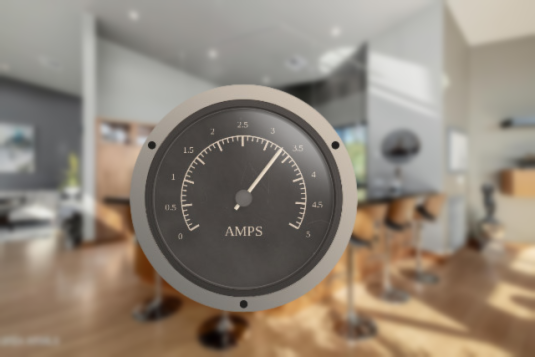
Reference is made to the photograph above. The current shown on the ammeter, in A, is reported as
3.3 A
